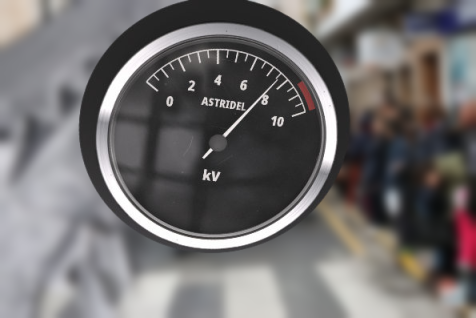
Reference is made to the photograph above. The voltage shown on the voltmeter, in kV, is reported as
7.5 kV
